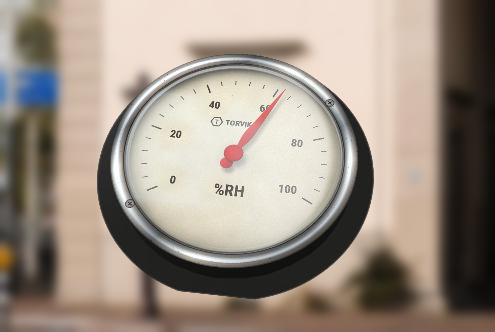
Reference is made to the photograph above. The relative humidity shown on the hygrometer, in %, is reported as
62 %
